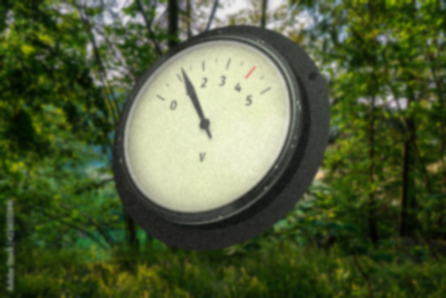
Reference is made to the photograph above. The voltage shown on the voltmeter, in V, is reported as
1.25 V
